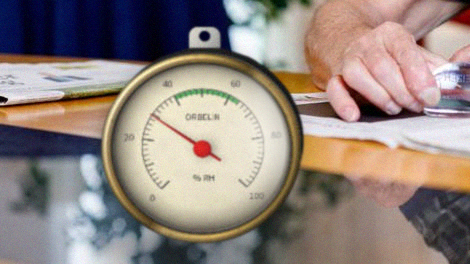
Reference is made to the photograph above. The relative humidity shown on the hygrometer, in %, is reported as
30 %
